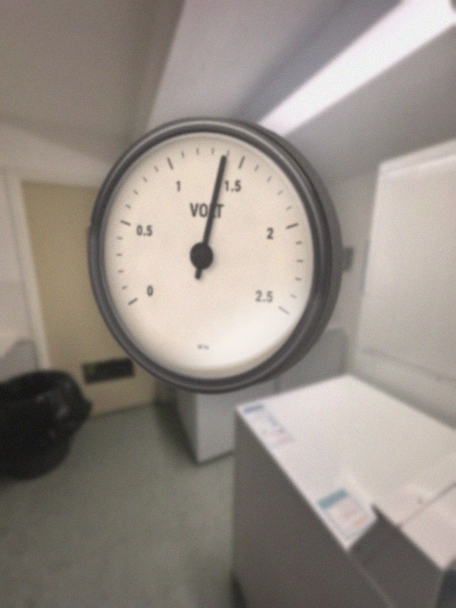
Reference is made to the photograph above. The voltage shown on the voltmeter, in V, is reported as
1.4 V
